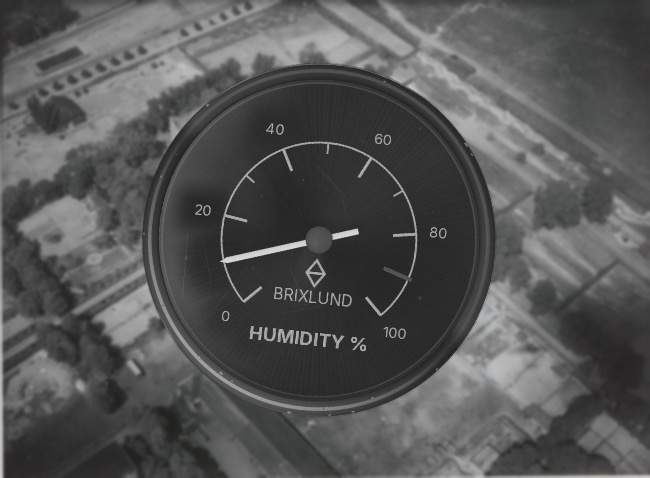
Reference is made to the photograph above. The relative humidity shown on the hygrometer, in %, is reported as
10 %
